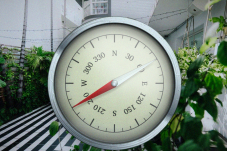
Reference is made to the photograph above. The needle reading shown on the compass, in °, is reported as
240 °
